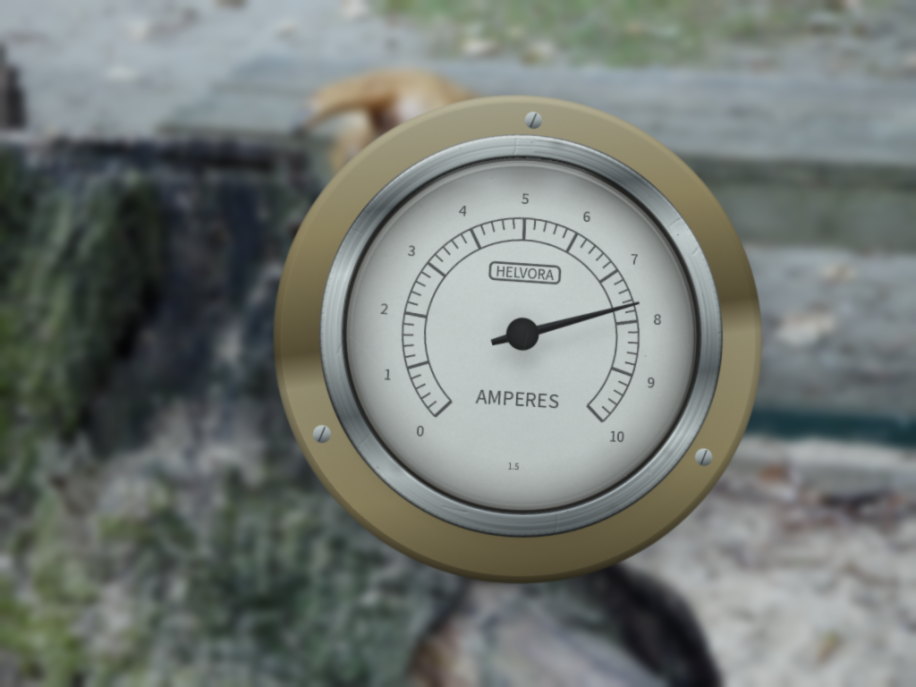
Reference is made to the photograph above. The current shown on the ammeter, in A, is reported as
7.7 A
